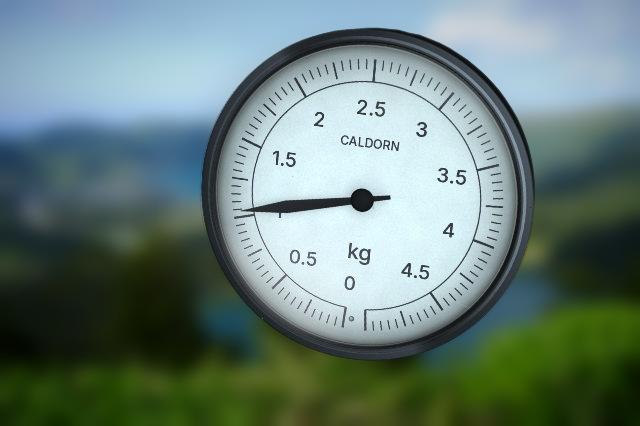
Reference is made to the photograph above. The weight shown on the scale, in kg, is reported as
1.05 kg
